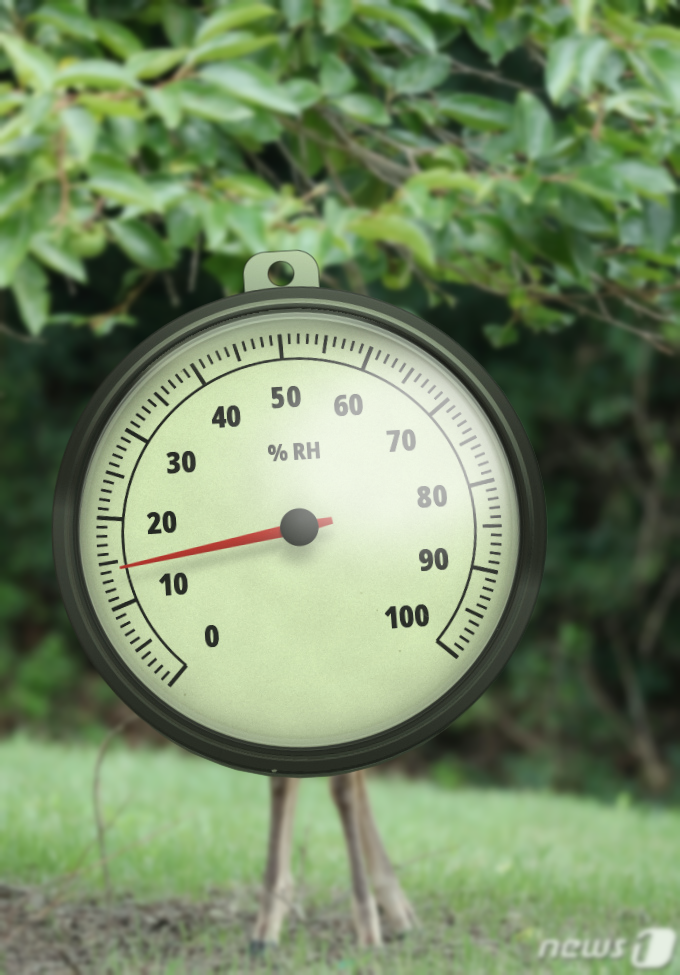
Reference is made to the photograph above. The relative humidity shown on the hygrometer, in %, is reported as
14 %
